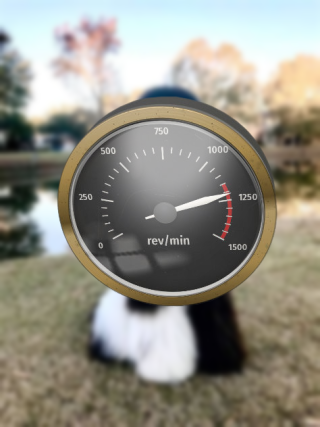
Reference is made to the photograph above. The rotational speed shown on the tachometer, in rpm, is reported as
1200 rpm
